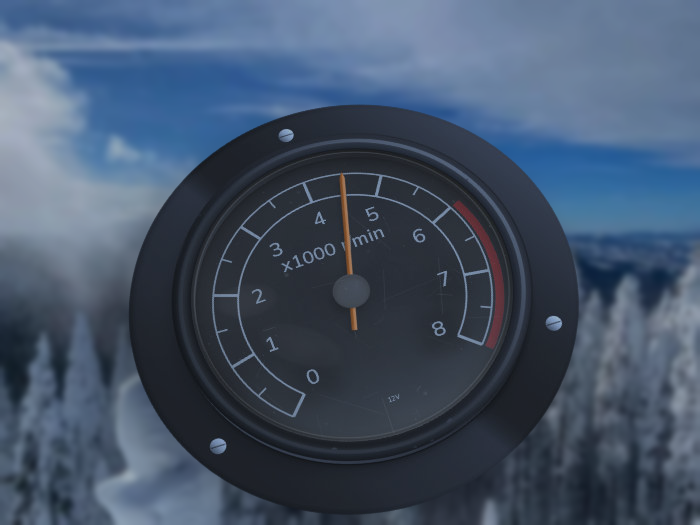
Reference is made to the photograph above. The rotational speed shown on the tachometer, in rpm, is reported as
4500 rpm
